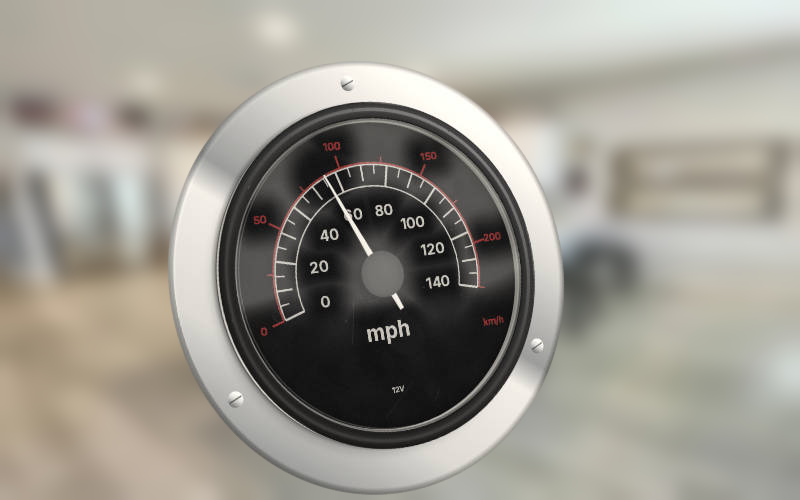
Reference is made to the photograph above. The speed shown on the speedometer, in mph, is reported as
55 mph
